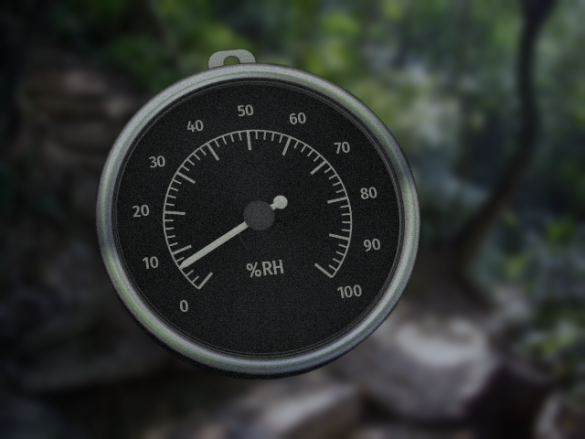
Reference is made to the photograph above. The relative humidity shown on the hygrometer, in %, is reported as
6 %
